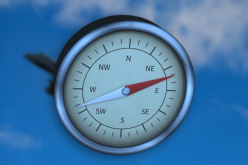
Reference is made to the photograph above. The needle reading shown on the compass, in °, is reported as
70 °
